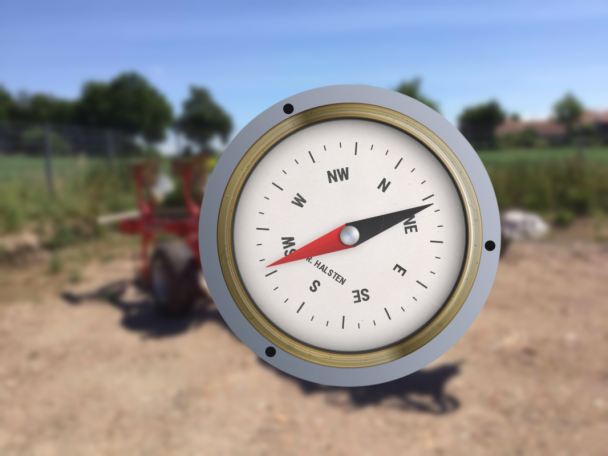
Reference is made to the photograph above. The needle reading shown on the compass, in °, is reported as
215 °
